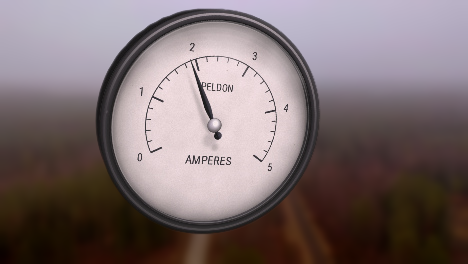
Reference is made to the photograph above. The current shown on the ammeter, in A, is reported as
1.9 A
